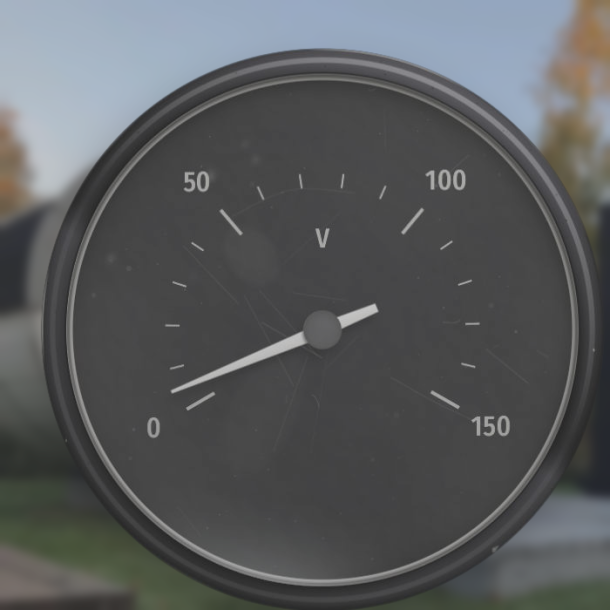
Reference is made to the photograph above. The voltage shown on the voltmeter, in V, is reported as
5 V
